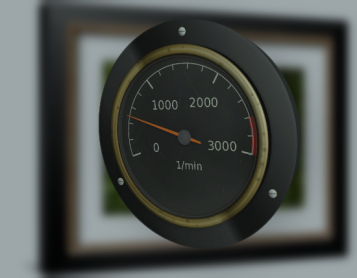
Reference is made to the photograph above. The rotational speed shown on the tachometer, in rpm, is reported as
500 rpm
